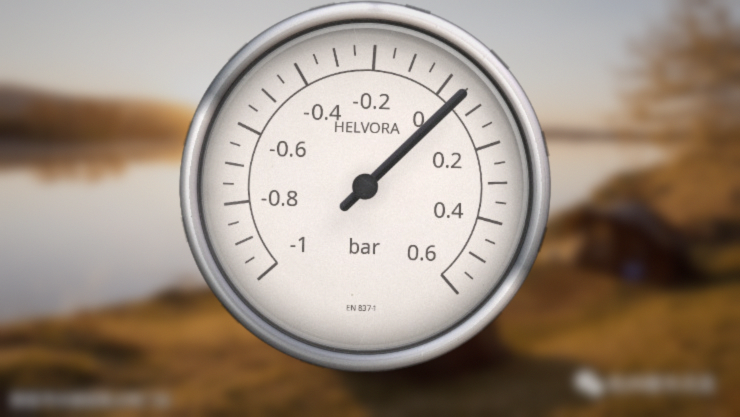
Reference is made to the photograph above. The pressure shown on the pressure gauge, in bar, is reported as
0.05 bar
